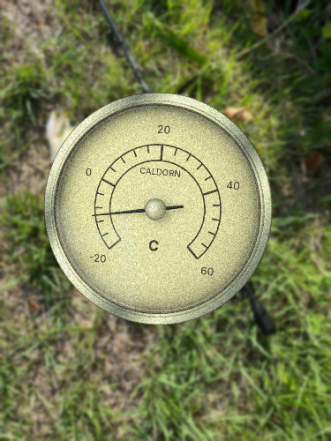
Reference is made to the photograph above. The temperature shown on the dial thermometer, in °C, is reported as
-10 °C
